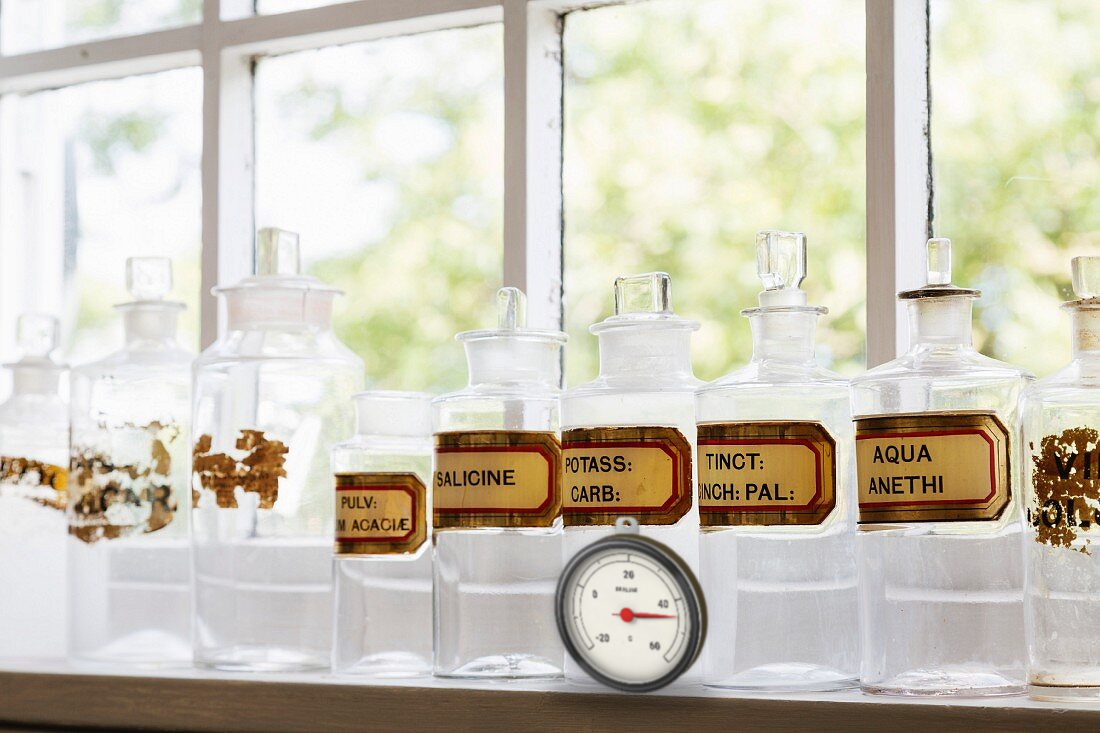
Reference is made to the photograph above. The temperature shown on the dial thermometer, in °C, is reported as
45 °C
